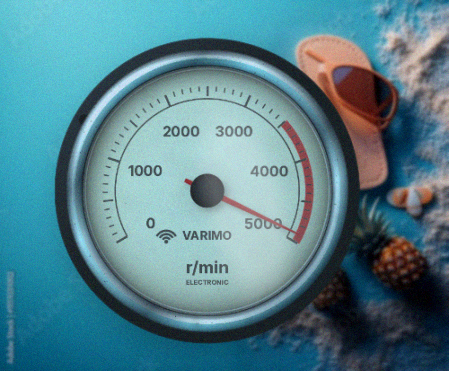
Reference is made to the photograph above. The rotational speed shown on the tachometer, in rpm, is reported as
4900 rpm
